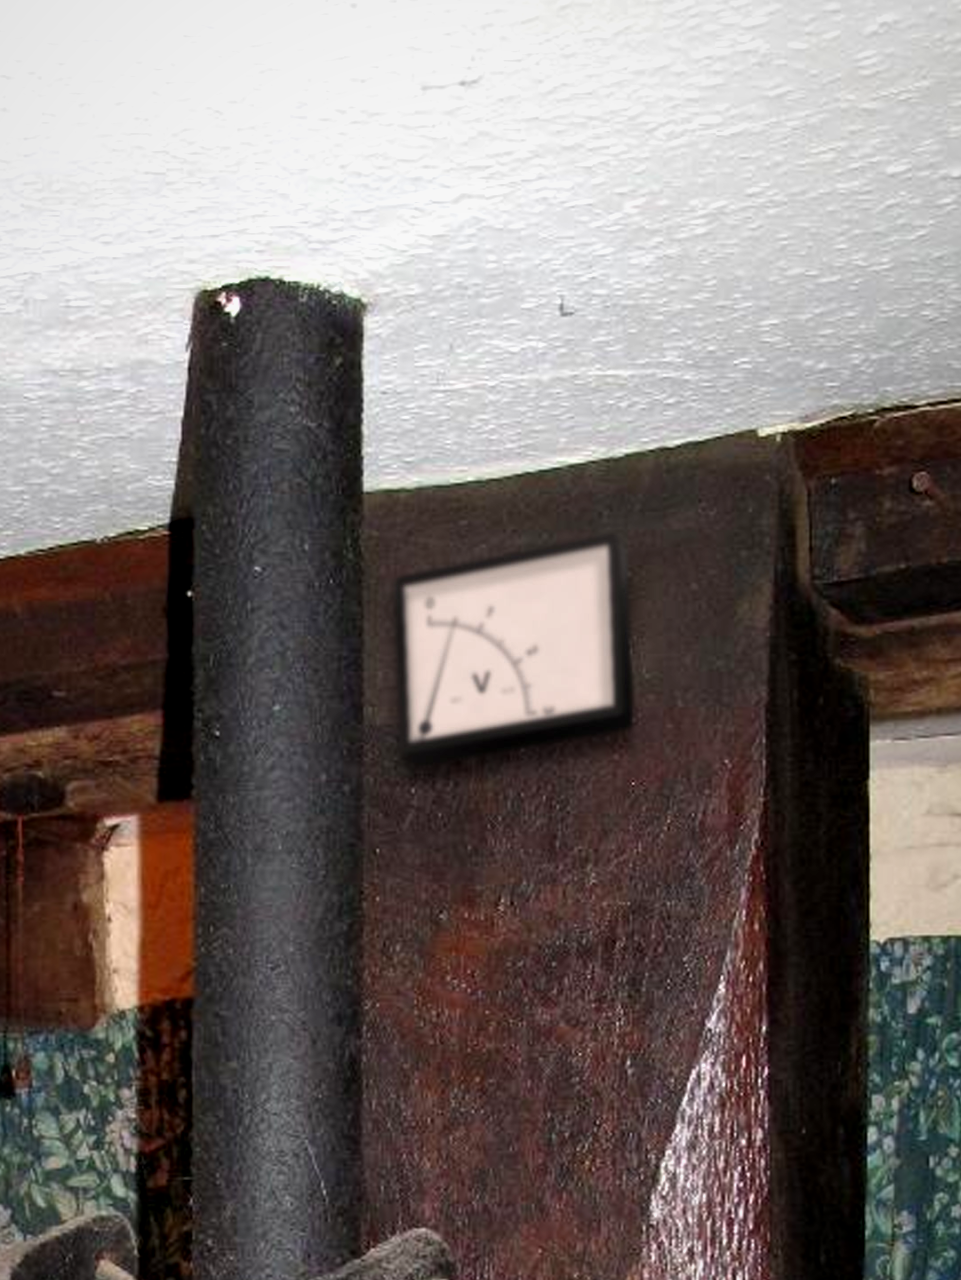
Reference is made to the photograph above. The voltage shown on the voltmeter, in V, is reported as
0.5 V
